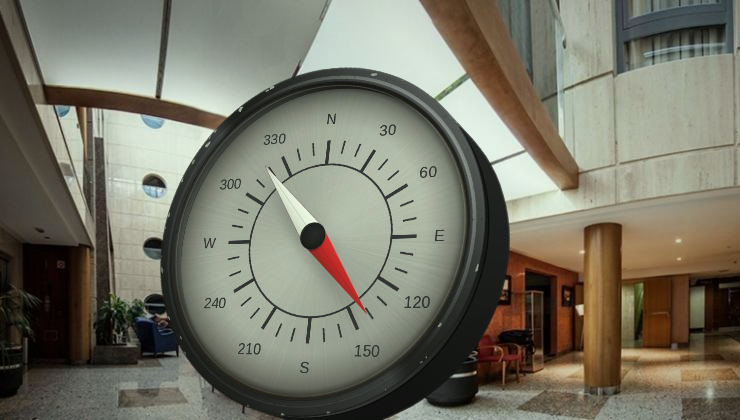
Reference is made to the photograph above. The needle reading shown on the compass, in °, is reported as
140 °
